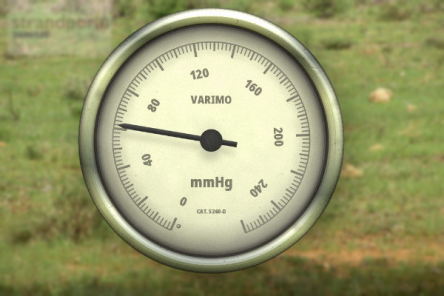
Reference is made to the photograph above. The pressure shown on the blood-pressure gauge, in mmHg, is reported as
62 mmHg
